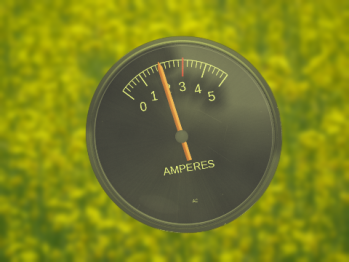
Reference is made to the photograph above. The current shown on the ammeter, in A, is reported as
2 A
